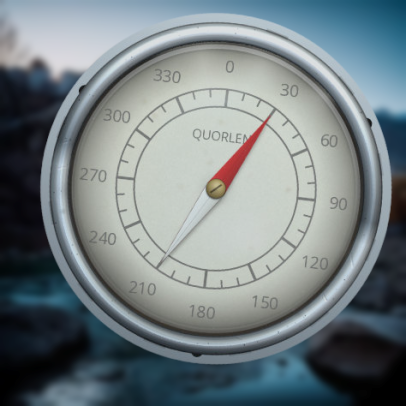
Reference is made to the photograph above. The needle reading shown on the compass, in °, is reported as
30 °
